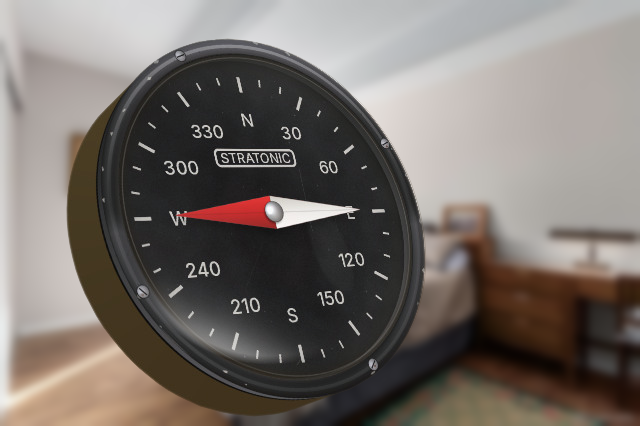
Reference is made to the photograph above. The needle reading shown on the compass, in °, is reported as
270 °
